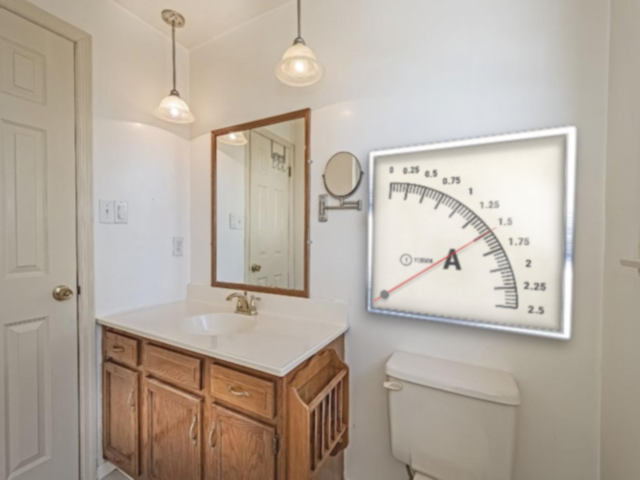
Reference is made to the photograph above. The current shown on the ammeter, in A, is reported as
1.5 A
